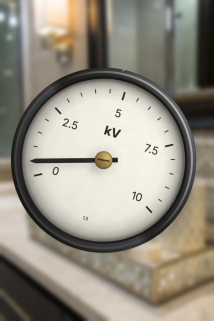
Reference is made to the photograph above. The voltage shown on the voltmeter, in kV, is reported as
0.5 kV
